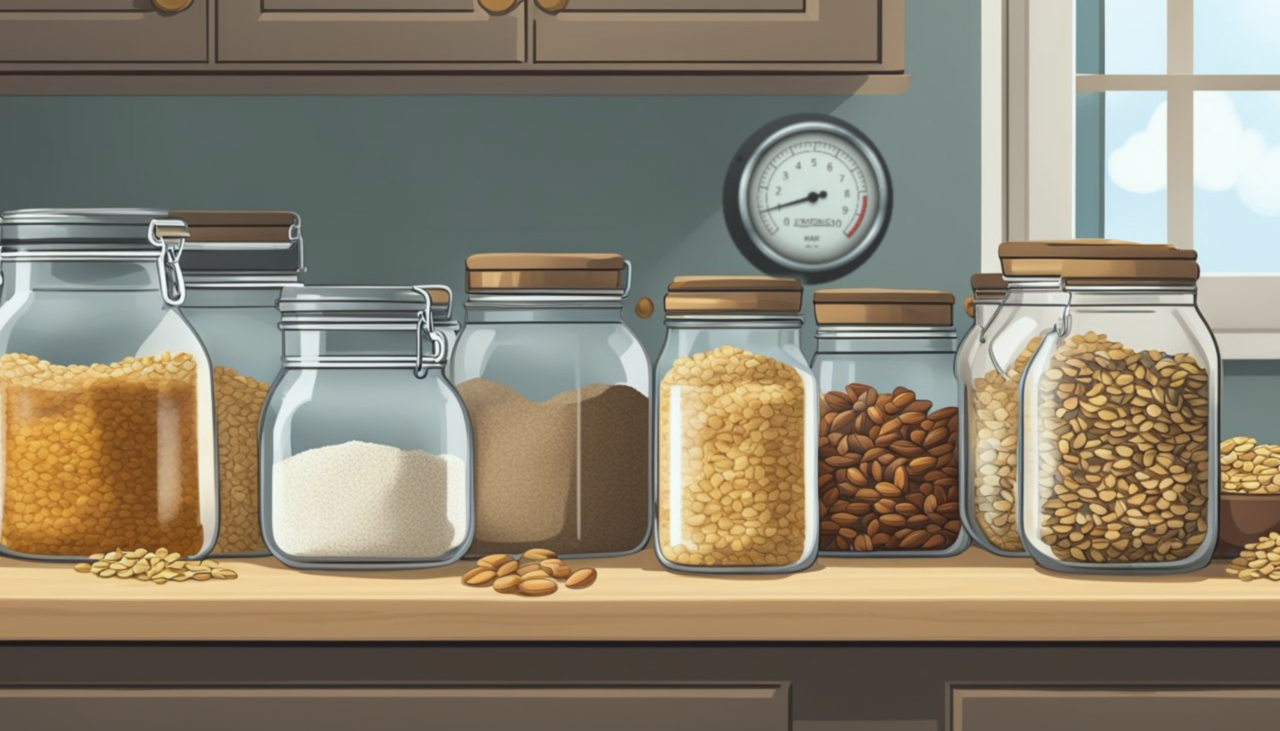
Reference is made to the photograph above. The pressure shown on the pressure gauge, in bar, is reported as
1 bar
